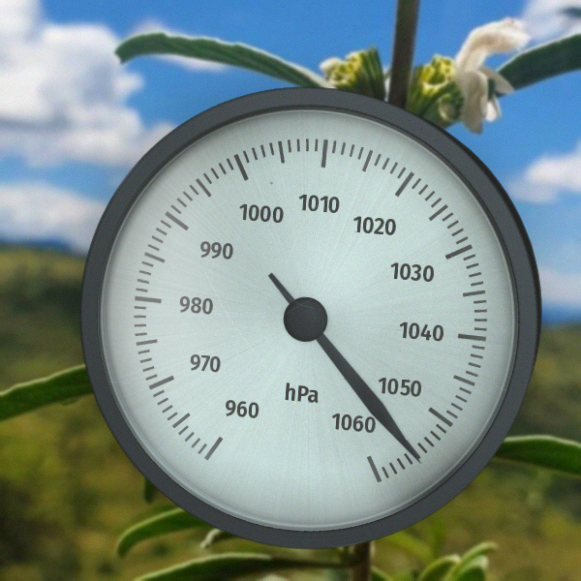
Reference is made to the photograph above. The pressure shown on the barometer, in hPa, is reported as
1055 hPa
